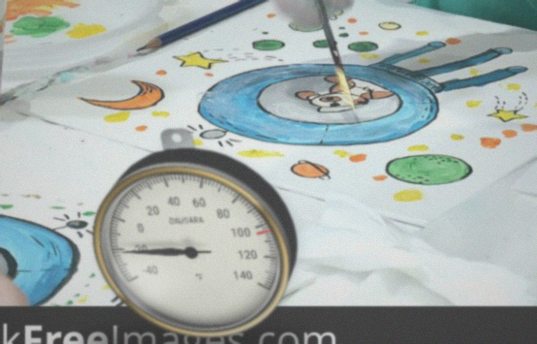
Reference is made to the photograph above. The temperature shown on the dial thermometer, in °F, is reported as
-20 °F
